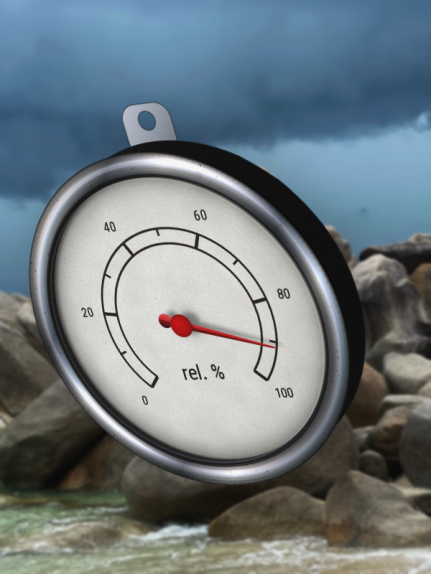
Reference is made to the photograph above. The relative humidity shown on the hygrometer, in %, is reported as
90 %
